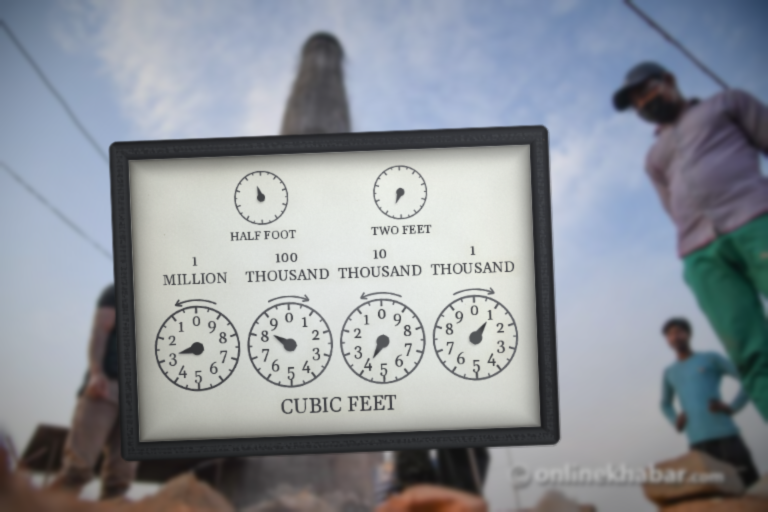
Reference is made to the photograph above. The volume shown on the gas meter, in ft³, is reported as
284100 ft³
